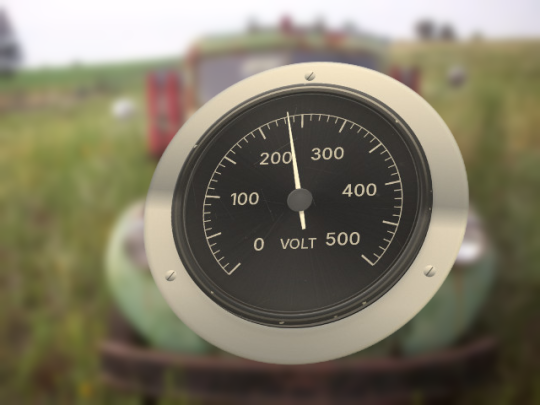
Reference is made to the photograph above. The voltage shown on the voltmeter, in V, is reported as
235 V
